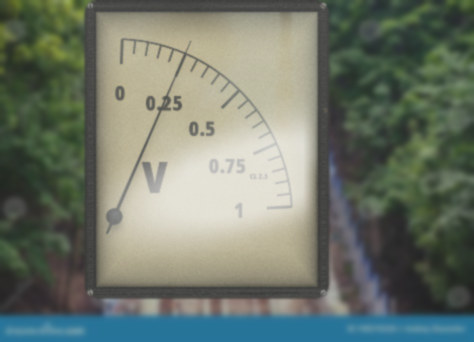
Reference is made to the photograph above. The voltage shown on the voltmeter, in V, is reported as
0.25 V
